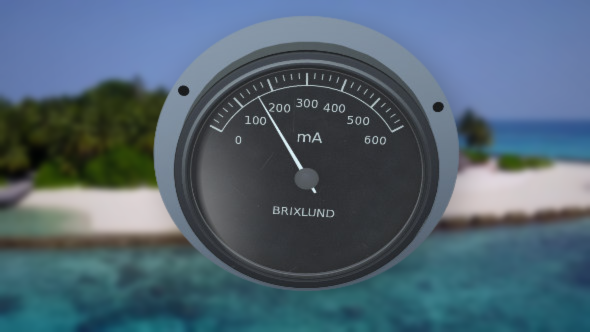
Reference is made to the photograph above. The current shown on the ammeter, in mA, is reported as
160 mA
